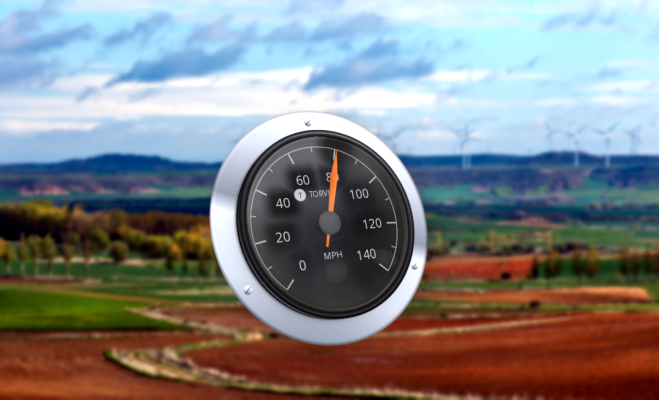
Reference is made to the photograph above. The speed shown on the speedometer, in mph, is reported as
80 mph
